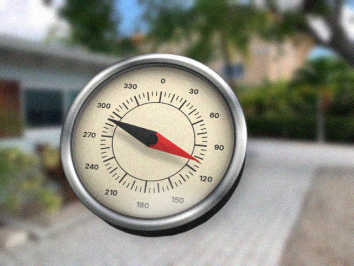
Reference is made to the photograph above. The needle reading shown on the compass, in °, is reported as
110 °
